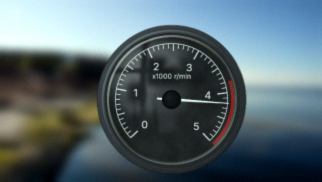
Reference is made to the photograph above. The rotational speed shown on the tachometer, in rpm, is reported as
4200 rpm
